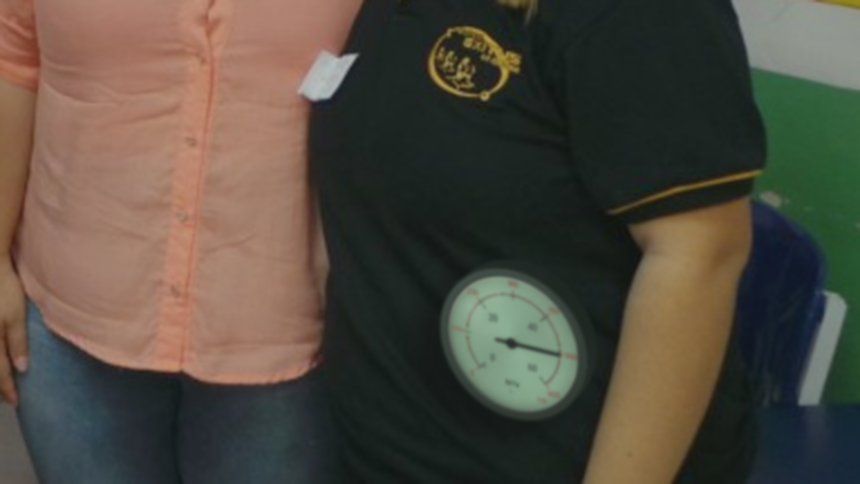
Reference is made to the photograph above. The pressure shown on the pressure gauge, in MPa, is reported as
50 MPa
